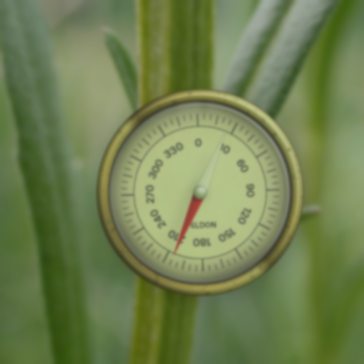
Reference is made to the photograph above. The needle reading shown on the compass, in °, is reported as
205 °
